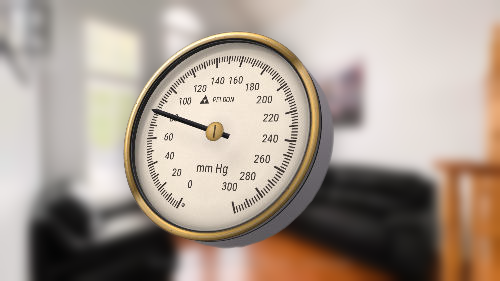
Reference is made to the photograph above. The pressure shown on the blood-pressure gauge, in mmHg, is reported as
80 mmHg
